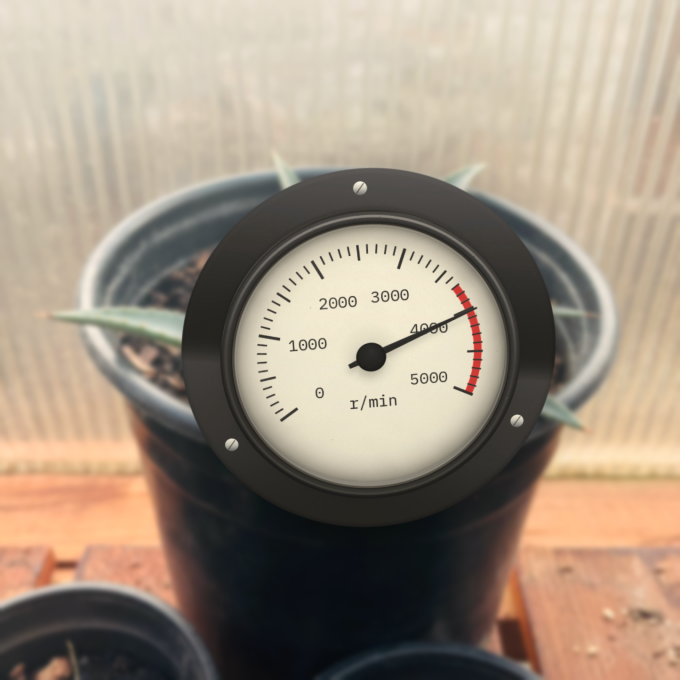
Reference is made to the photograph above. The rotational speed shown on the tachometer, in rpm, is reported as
4000 rpm
